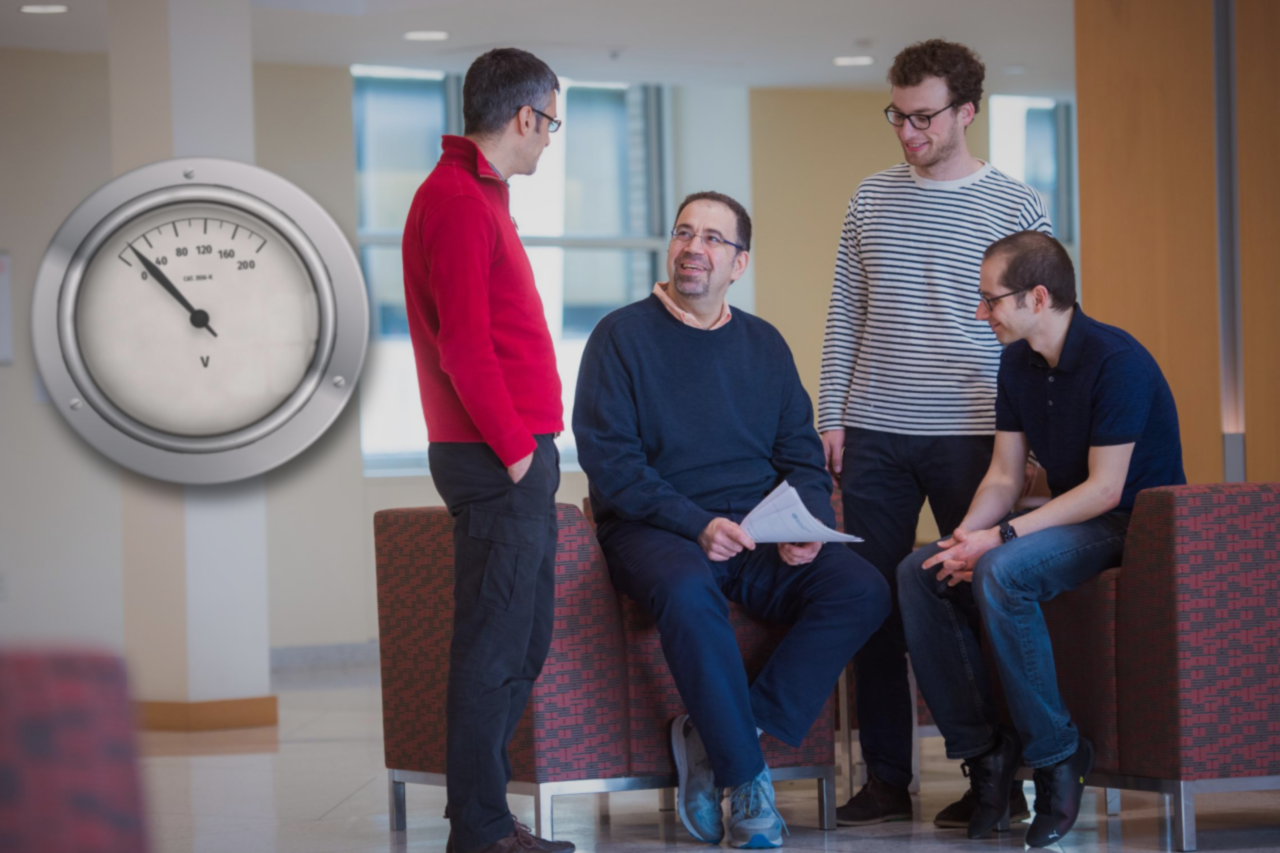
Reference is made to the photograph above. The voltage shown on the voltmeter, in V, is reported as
20 V
